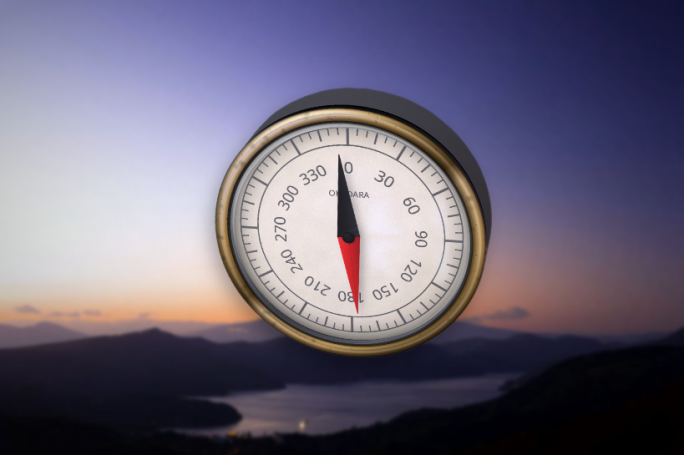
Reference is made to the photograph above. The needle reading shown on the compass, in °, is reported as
175 °
